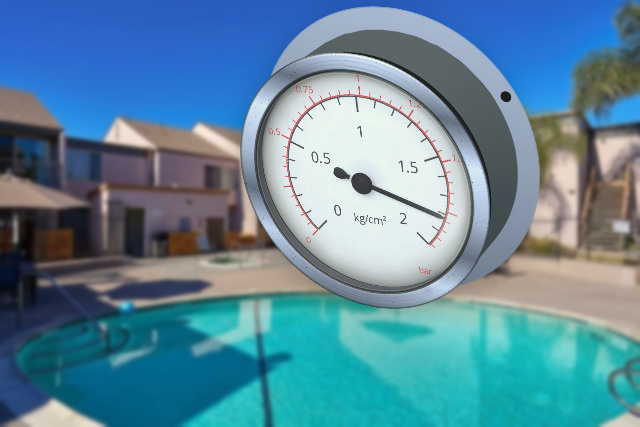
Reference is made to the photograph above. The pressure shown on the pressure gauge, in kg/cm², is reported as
1.8 kg/cm²
